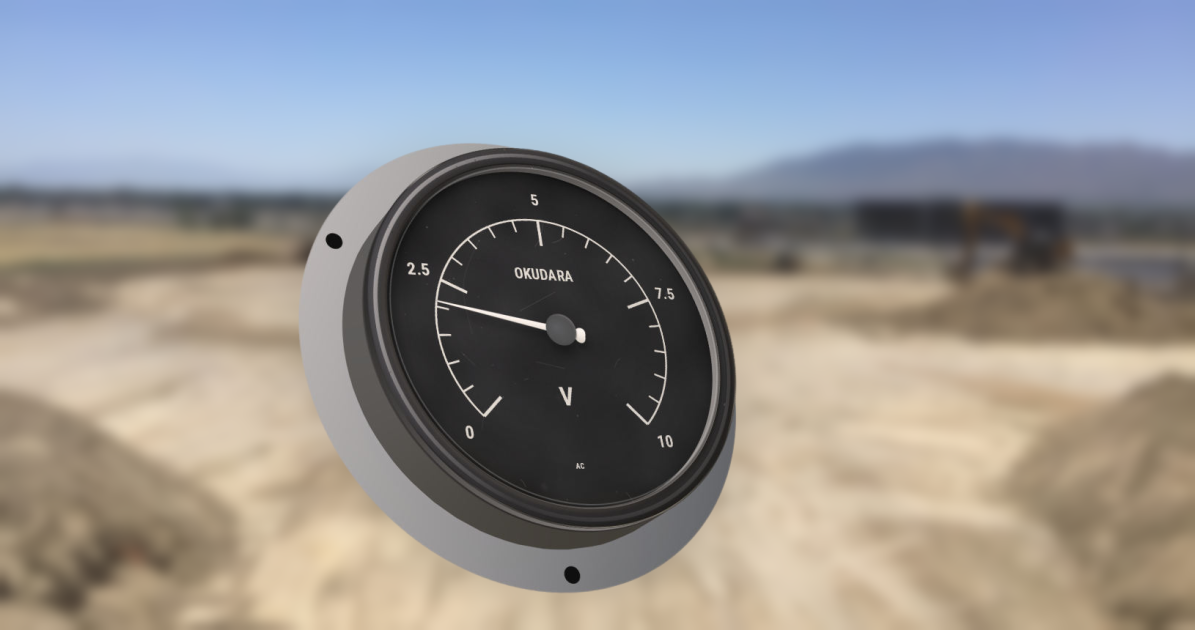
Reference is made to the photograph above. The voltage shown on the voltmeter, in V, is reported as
2 V
